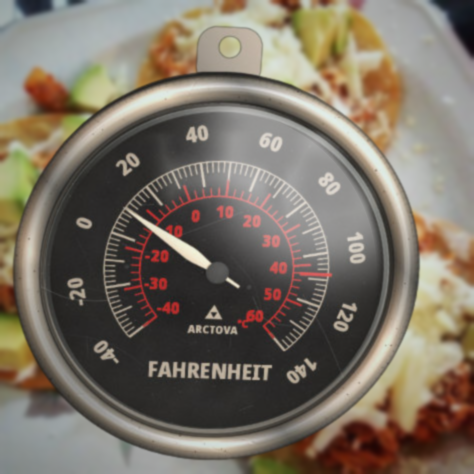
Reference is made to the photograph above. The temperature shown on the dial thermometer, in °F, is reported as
10 °F
